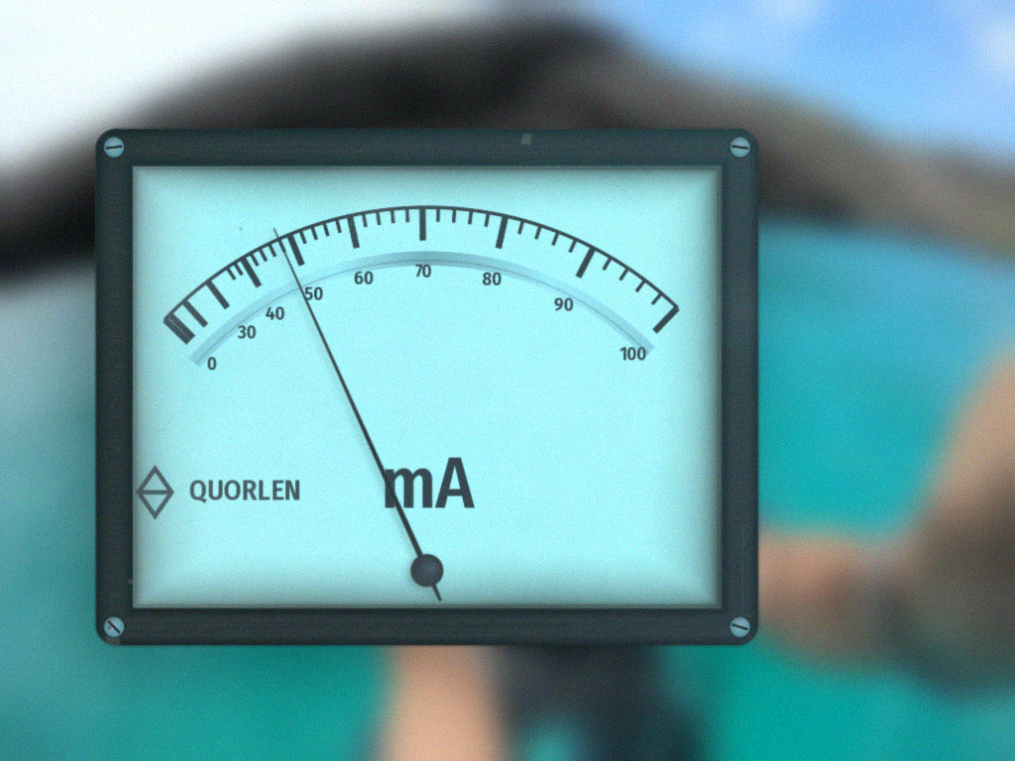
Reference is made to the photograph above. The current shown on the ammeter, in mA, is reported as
48 mA
